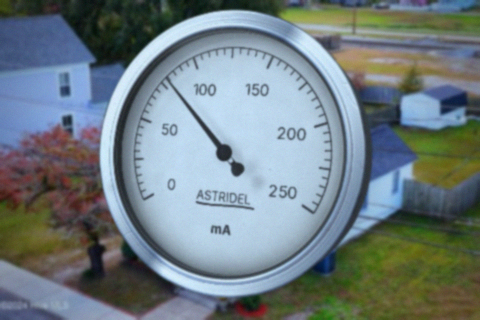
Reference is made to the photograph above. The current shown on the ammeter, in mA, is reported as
80 mA
